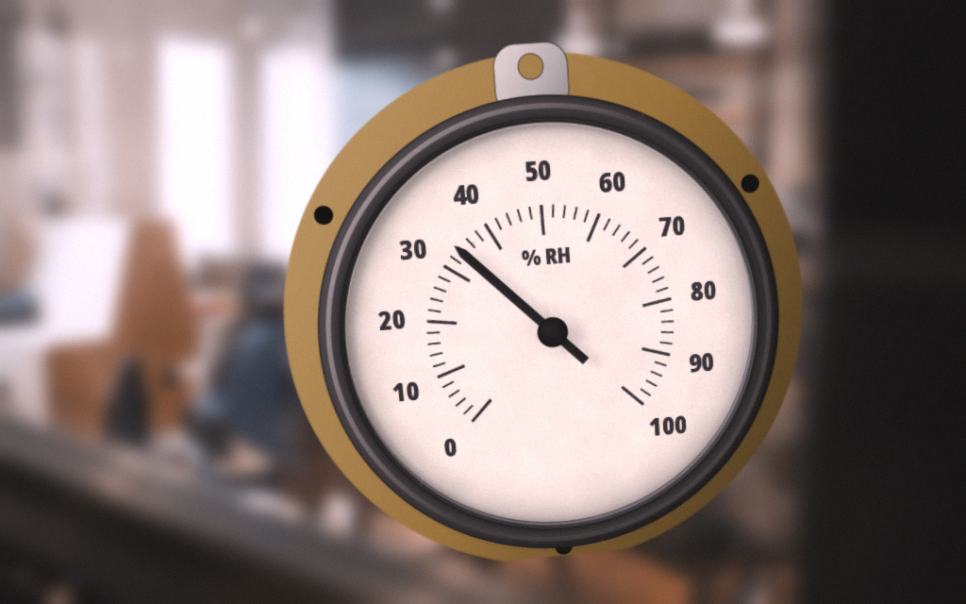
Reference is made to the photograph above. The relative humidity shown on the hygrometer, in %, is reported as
34 %
